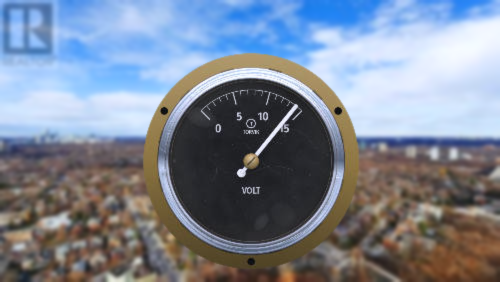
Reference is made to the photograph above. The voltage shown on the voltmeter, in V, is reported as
14 V
